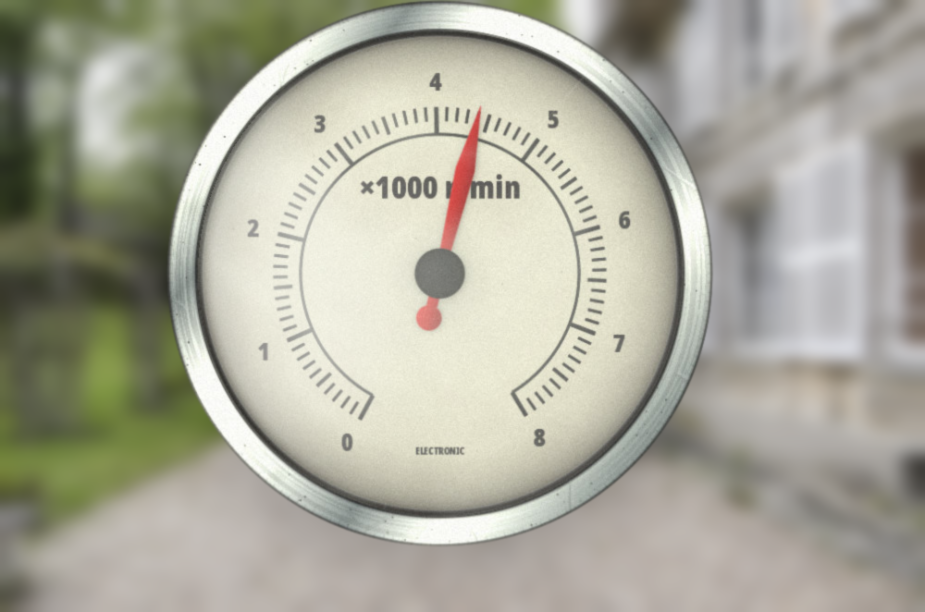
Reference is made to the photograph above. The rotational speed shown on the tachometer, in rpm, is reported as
4400 rpm
